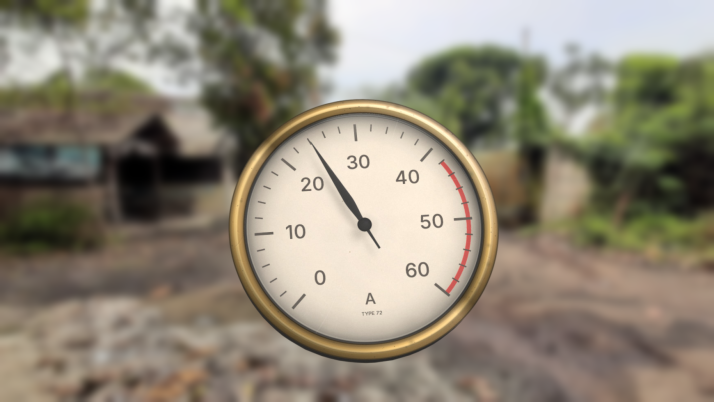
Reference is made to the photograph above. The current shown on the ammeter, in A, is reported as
24 A
